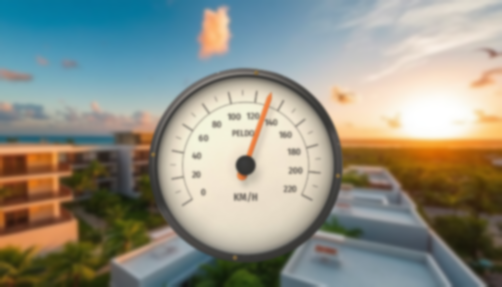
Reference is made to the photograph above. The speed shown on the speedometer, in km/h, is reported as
130 km/h
